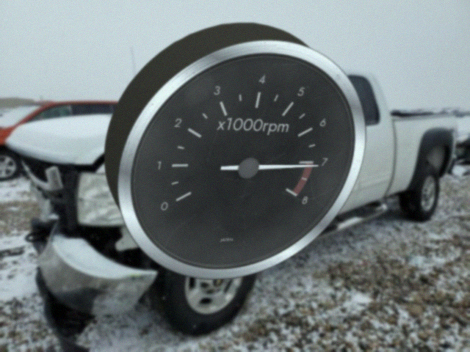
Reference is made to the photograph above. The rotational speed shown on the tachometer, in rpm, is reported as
7000 rpm
